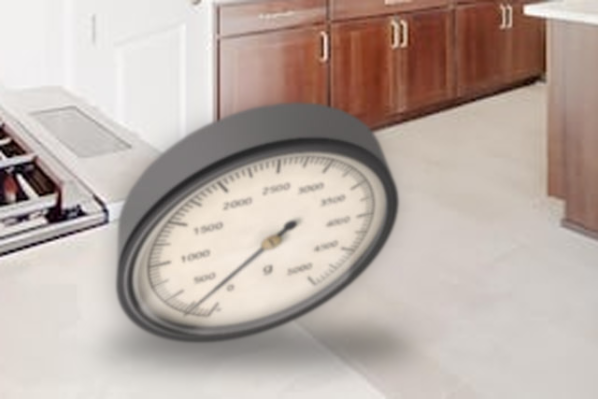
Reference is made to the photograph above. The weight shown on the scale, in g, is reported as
250 g
